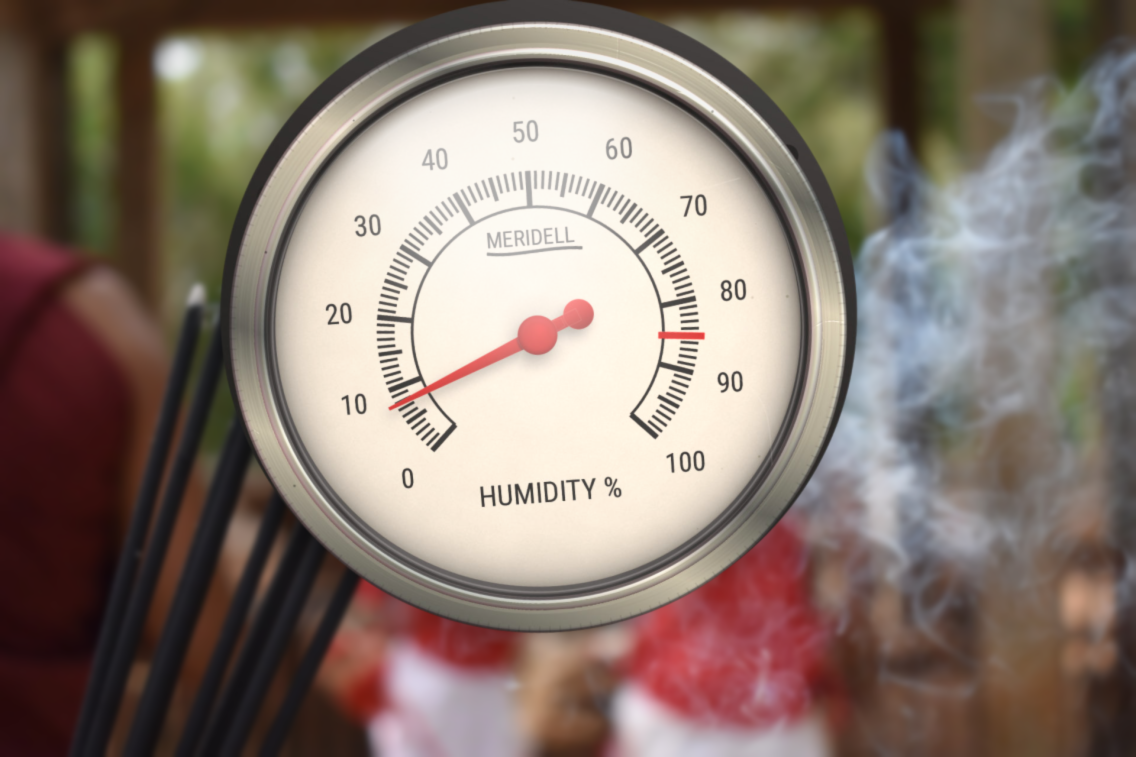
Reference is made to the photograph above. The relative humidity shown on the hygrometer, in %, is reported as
8 %
